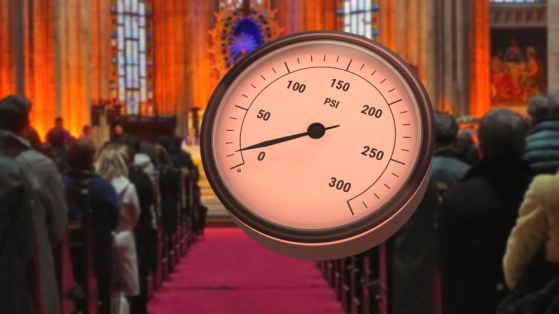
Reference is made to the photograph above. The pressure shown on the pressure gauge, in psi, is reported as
10 psi
